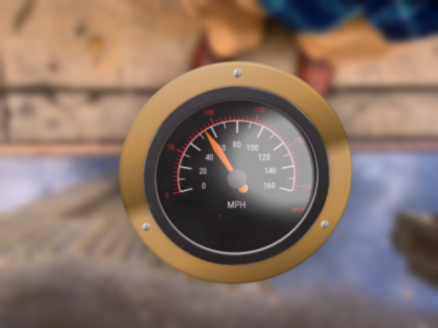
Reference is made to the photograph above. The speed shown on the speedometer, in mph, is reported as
55 mph
